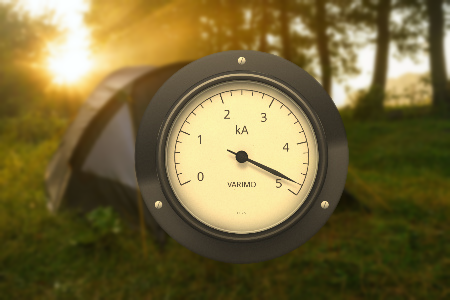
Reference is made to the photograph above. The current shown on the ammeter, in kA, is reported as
4.8 kA
